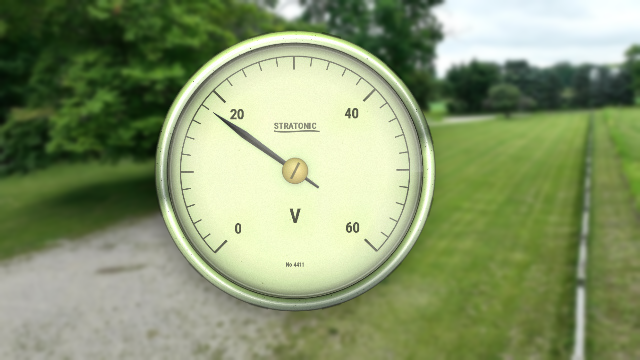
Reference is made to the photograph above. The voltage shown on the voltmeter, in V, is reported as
18 V
